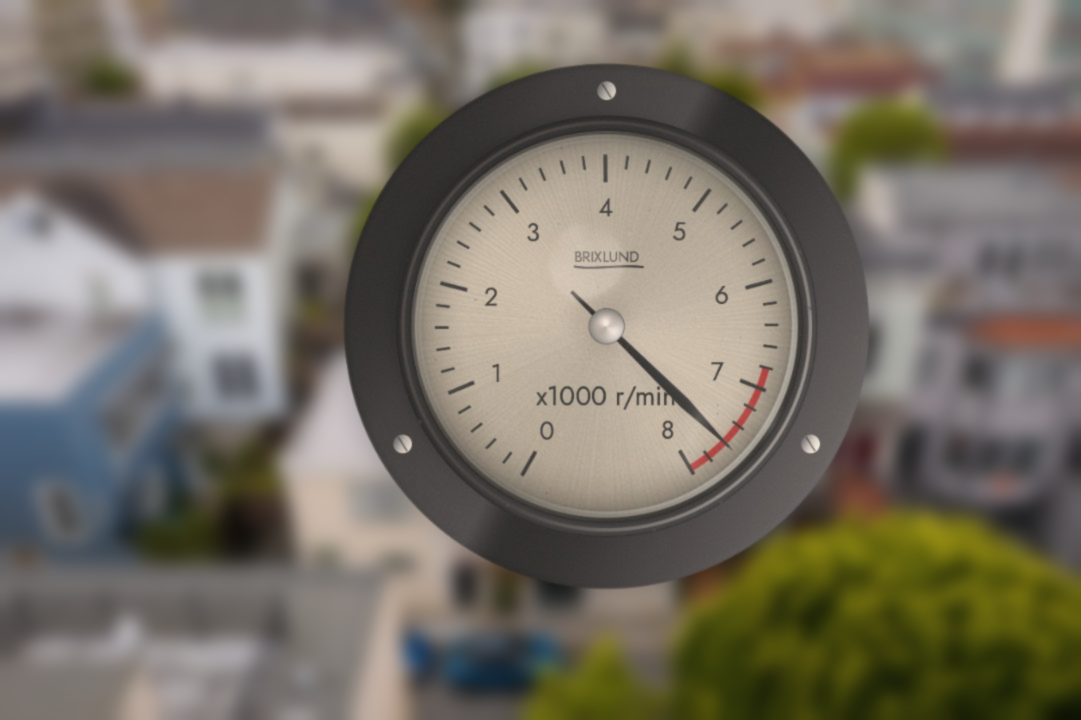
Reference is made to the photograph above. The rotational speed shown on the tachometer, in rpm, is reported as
7600 rpm
